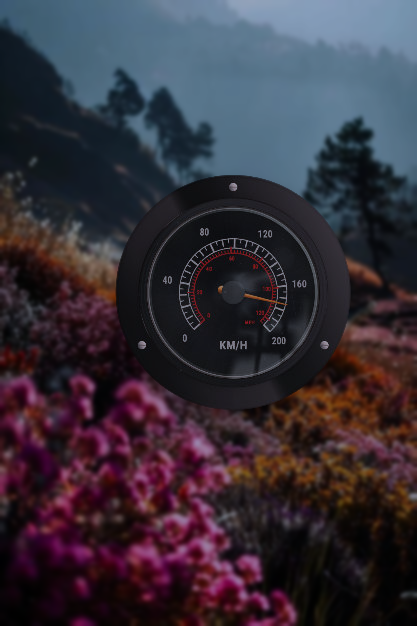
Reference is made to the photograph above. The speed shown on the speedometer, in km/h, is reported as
175 km/h
